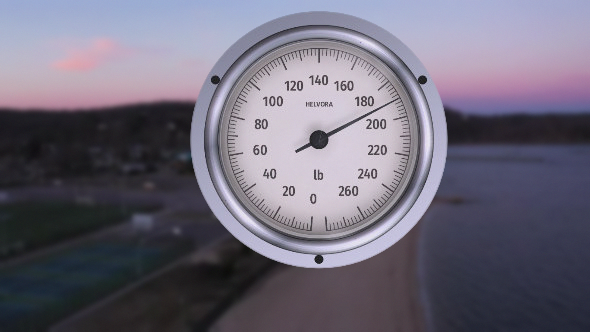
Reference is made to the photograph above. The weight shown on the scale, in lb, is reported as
190 lb
